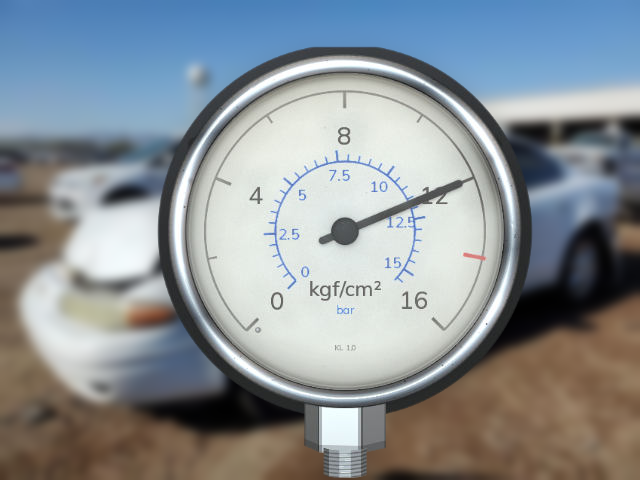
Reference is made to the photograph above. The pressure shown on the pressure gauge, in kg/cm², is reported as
12 kg/cm²
